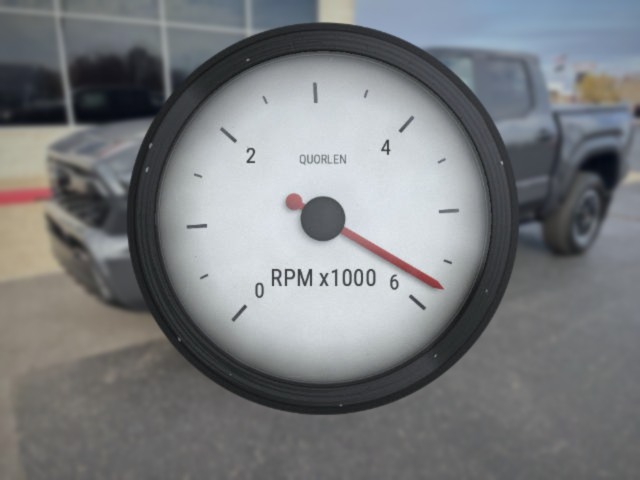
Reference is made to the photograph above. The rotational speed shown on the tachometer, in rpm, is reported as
5750 rpm
